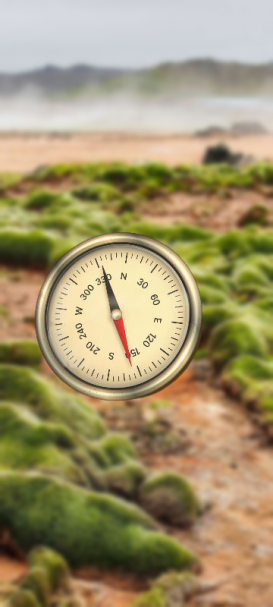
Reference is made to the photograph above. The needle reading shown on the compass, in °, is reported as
155 °
